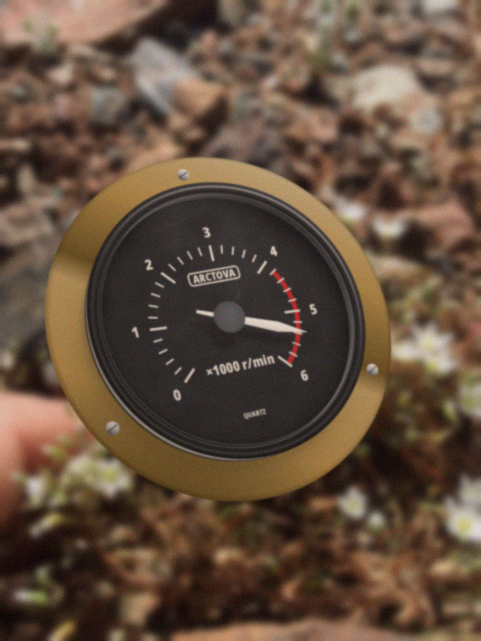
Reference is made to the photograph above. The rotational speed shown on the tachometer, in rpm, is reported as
5400 rpm
